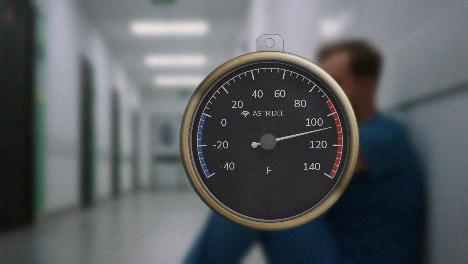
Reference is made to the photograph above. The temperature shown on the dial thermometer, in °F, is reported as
108 °F
